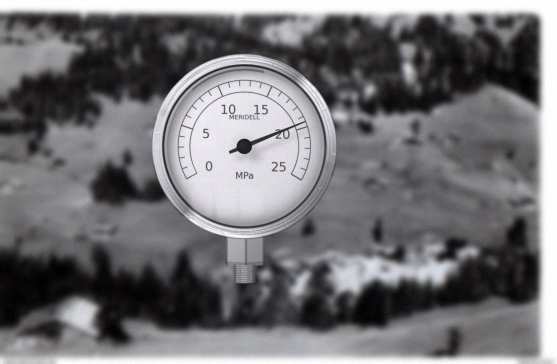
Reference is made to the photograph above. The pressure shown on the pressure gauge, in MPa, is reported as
19.5 MPa
